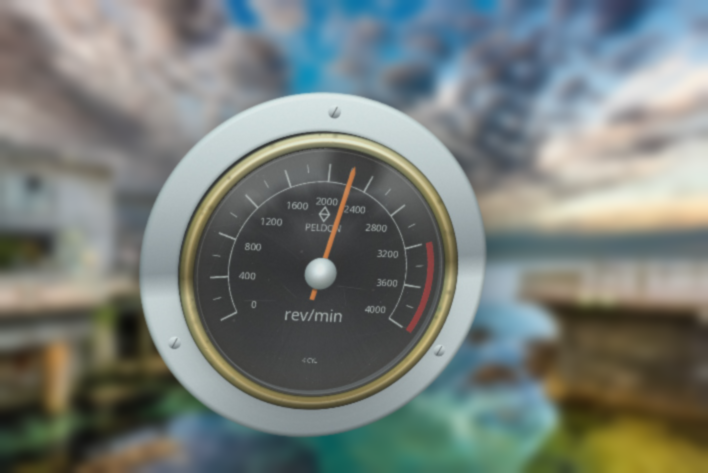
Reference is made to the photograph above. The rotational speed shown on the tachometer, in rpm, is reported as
2200 rpm
